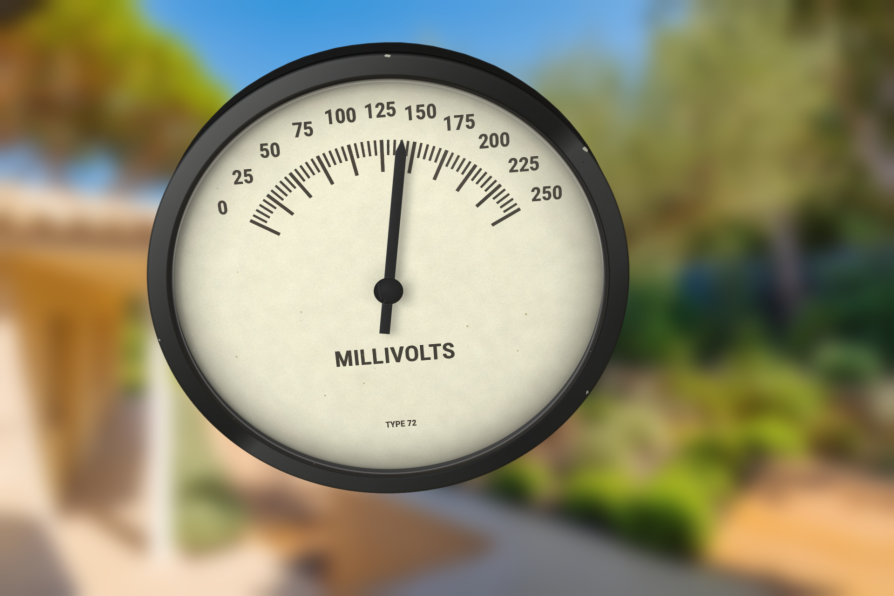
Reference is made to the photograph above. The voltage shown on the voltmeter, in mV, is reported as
140 mV
